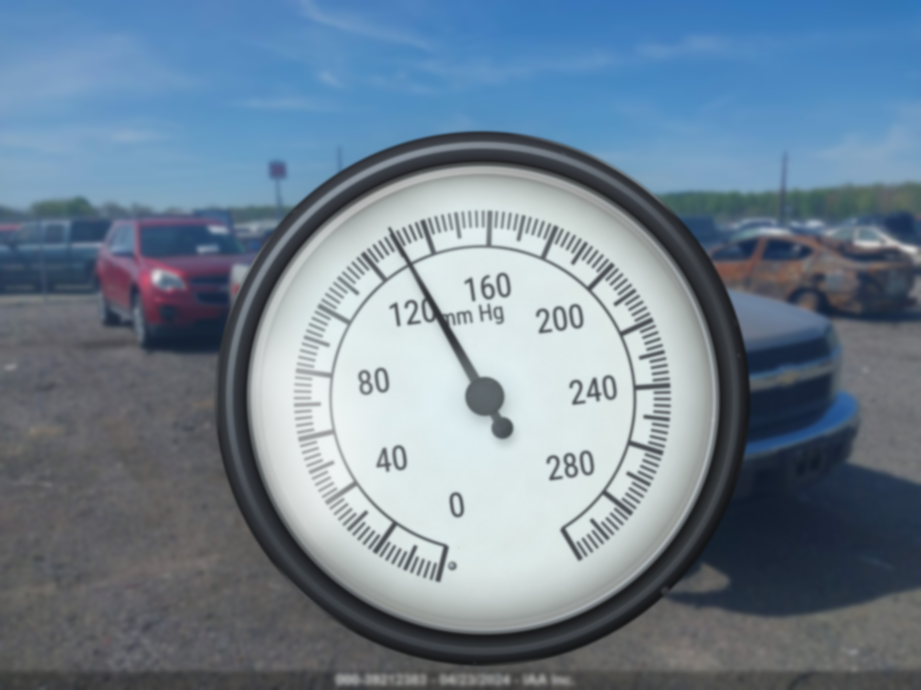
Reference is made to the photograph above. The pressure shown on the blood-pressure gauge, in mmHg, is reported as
130 mmHg
